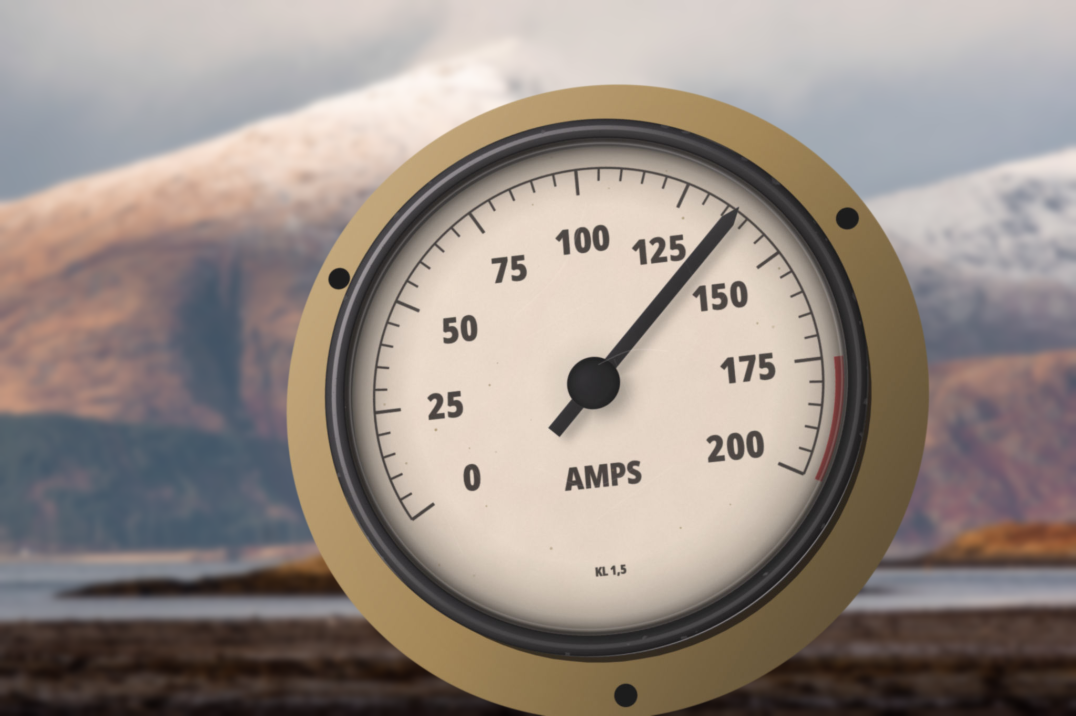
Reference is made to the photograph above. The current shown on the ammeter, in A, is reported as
137.5 A
